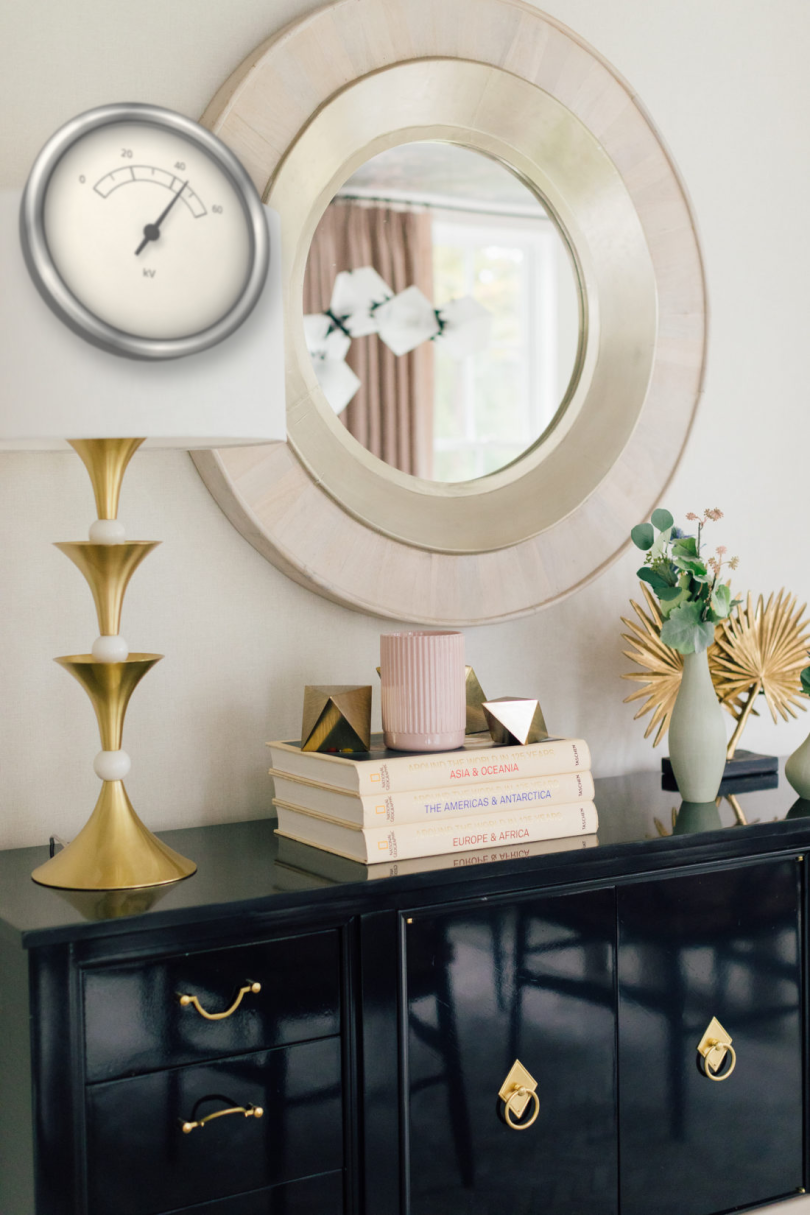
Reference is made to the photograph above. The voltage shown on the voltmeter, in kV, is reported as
45 kV
